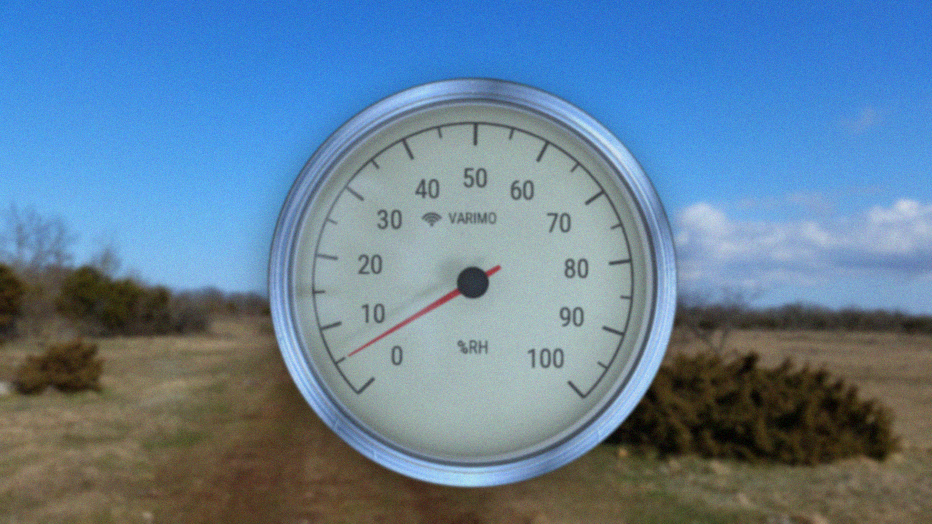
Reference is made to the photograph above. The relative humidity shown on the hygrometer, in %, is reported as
5 %
